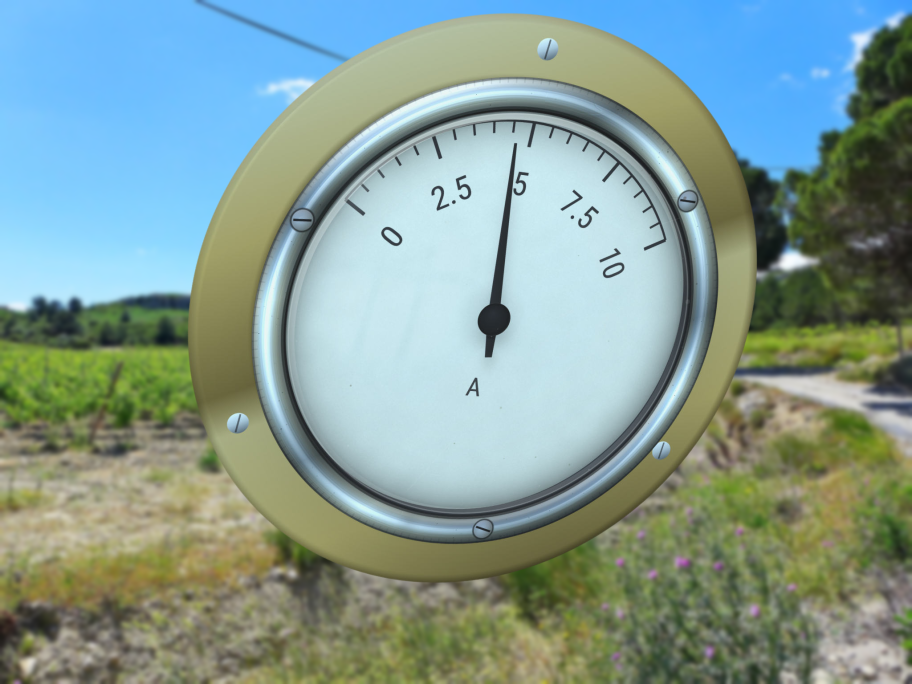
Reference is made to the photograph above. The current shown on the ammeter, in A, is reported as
4.5 A
